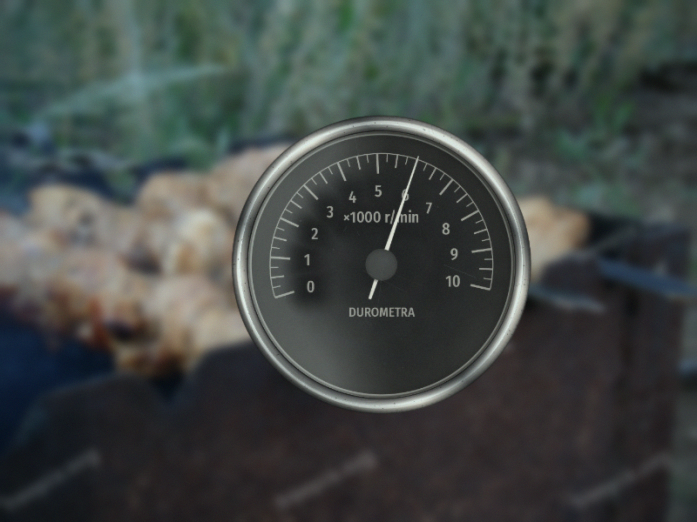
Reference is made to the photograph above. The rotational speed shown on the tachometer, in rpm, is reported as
6000 rpm
